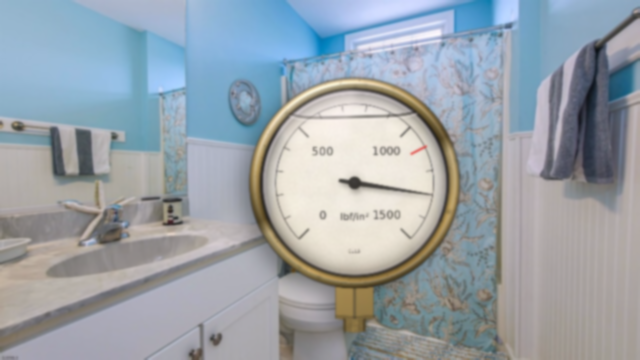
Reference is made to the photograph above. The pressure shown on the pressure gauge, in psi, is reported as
1300 psi
